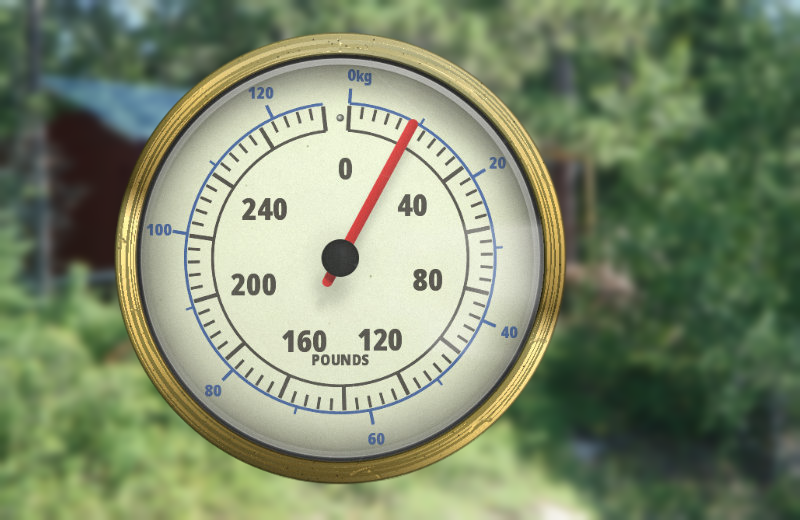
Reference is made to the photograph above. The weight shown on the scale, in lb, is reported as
20 lb
